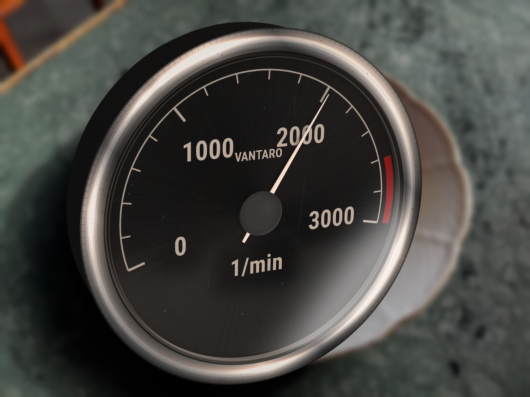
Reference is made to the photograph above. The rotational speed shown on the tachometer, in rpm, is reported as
2000 rpm
